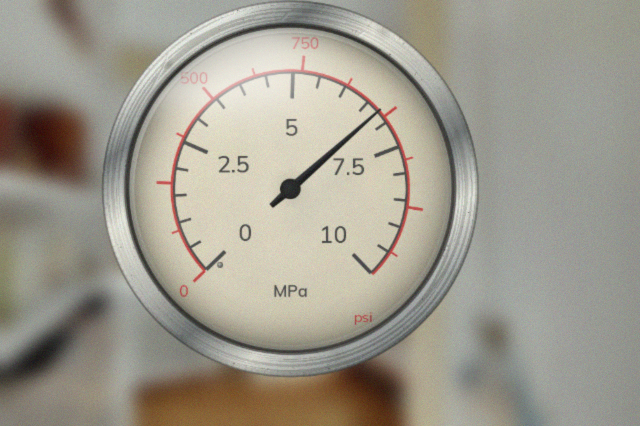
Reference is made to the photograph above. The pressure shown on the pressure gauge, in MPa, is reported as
6.75 MPa
